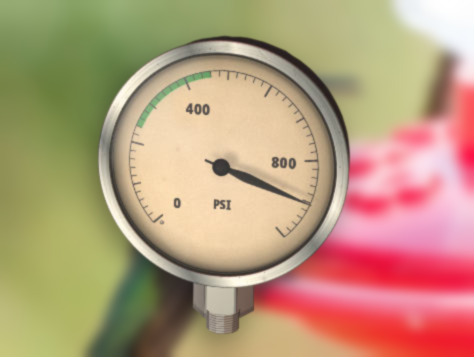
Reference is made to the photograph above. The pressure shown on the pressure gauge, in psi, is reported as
900 psi
